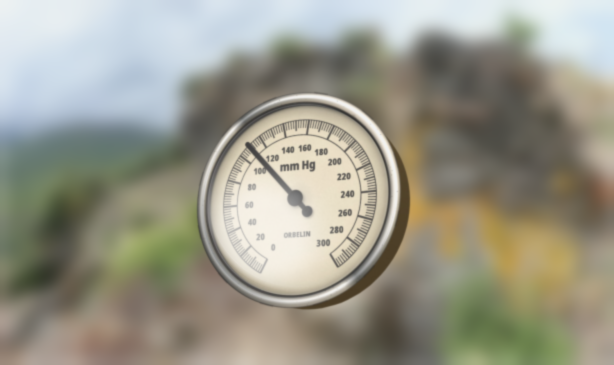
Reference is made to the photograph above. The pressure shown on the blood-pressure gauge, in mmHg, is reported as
110 mmHg
